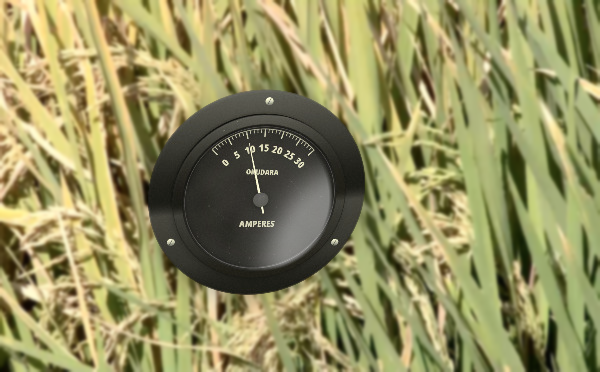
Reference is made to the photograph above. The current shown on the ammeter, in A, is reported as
10 A
